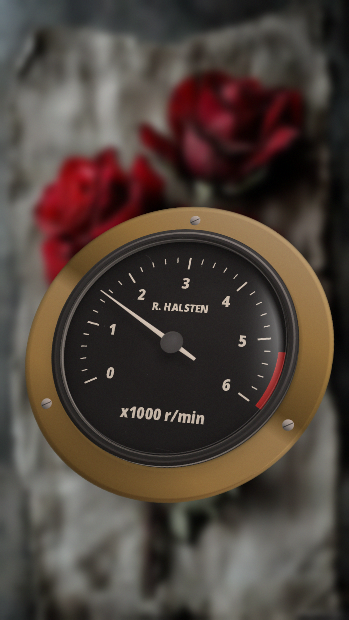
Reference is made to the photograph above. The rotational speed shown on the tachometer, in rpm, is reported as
1500 rpm
